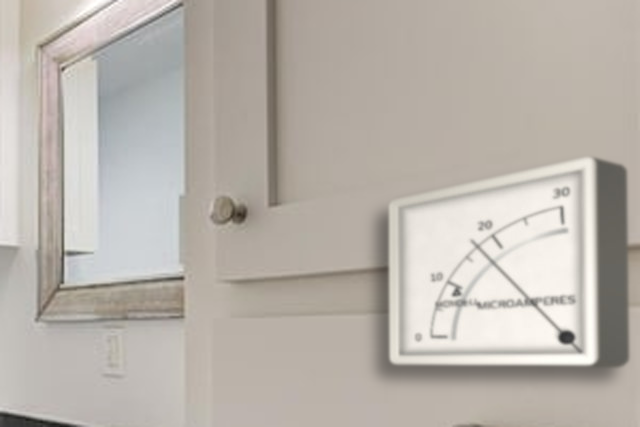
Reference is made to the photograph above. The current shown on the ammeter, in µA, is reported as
17.5 µA
